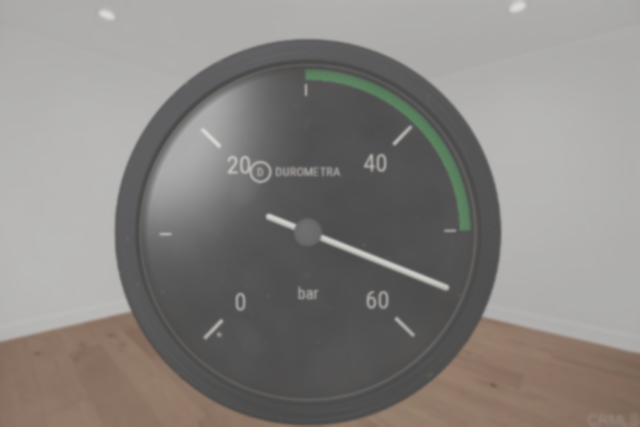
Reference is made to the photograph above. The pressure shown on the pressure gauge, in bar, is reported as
55 bar
